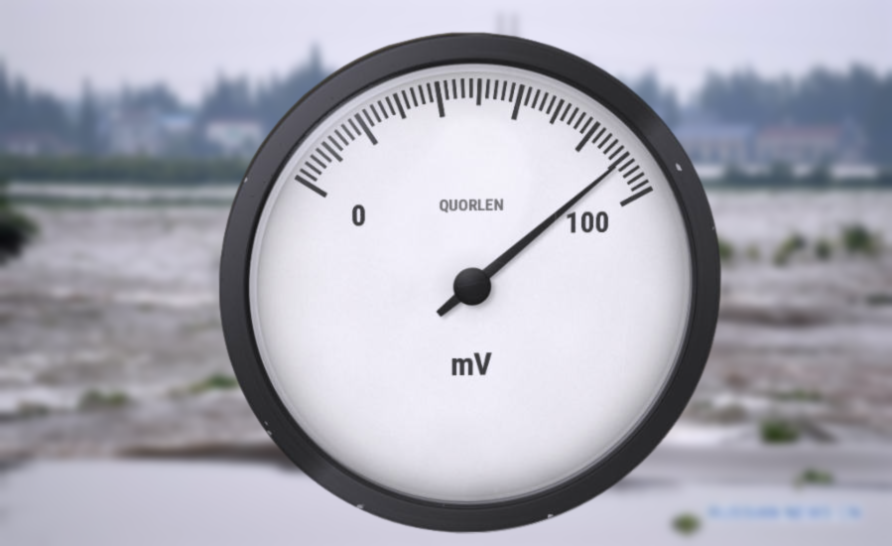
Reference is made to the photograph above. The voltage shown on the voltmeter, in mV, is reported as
90 mV
